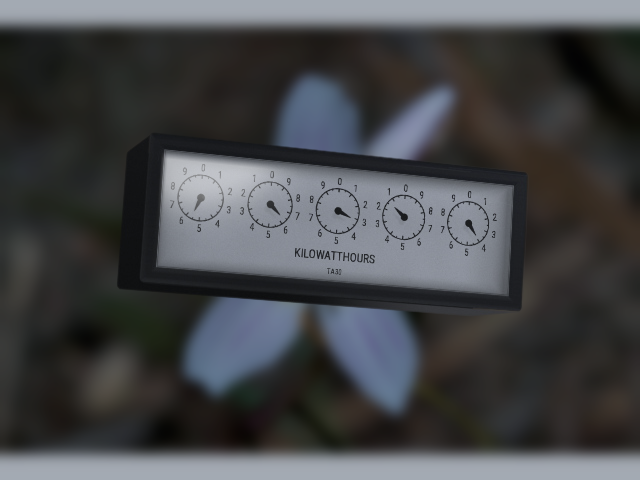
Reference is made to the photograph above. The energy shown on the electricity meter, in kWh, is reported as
56314 kWh
